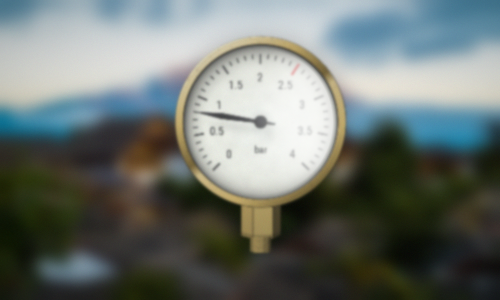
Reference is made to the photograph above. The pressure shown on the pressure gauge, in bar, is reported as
0.8 bar
